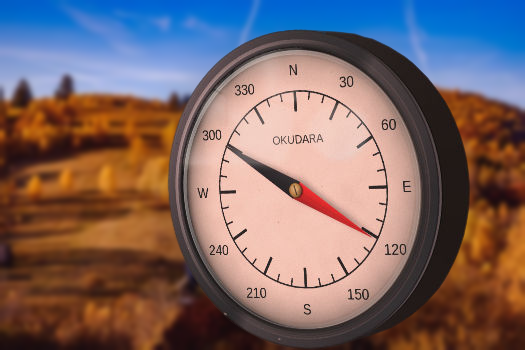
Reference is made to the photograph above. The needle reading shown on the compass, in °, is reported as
120 °
